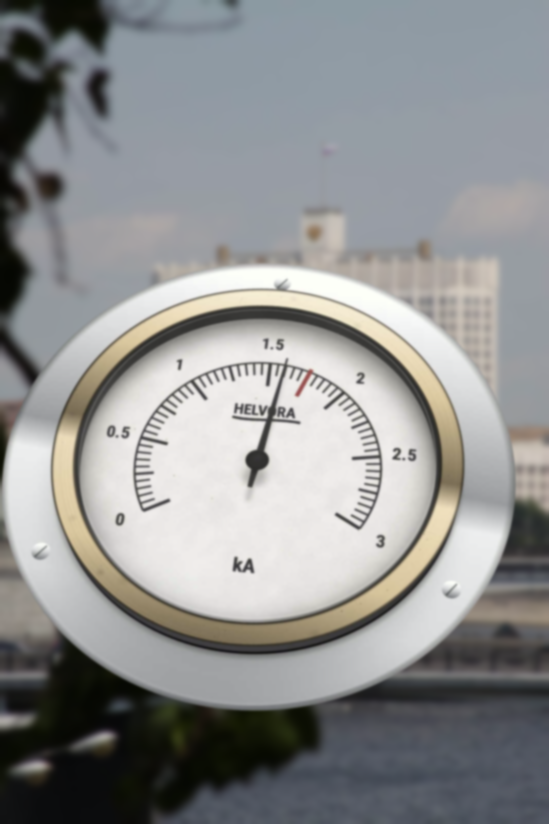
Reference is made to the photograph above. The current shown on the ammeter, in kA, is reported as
1.6 kA
